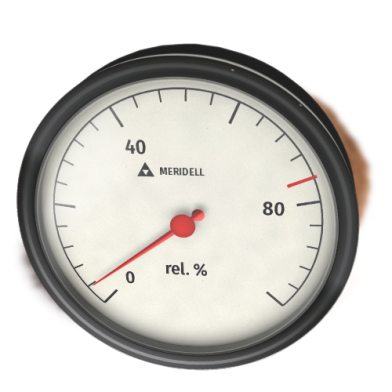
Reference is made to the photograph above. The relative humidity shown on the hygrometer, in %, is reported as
4 %
